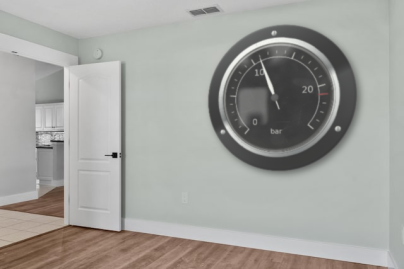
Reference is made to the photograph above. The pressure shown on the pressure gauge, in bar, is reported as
11 bar
